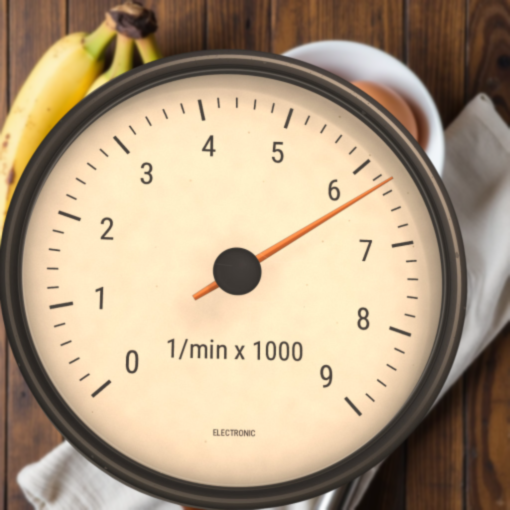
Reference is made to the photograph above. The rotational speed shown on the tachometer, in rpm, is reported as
6300 rpm
